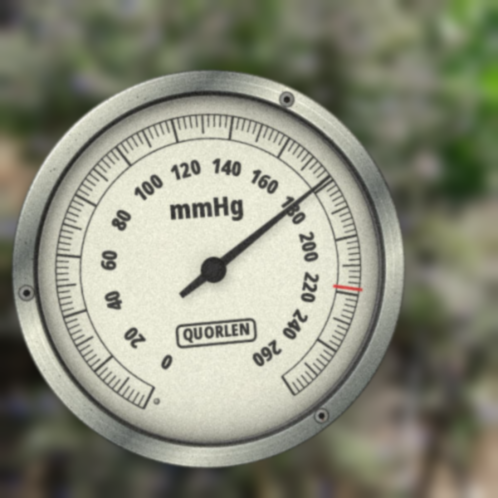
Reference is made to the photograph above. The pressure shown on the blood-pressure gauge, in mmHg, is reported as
178 mmHg
